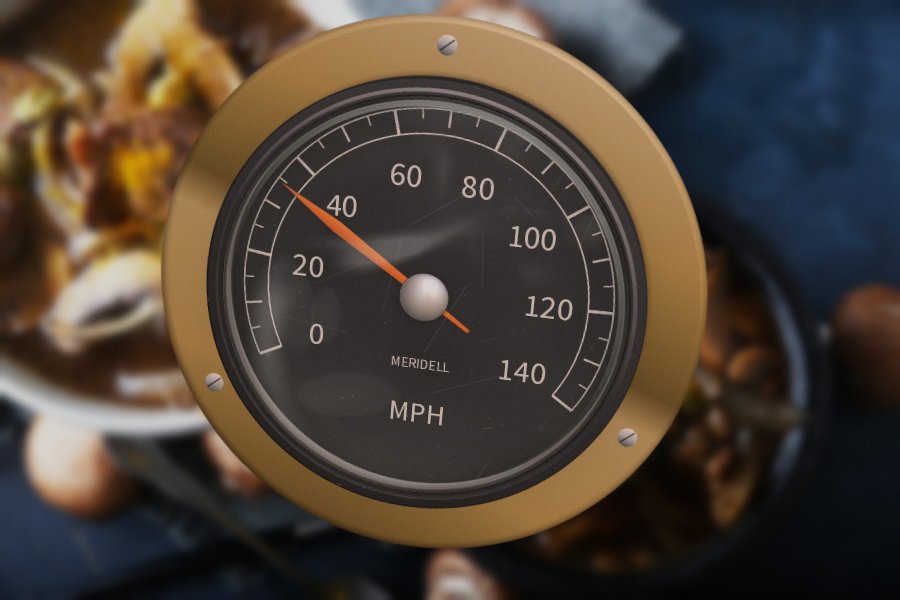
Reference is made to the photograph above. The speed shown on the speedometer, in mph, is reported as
35 mph
